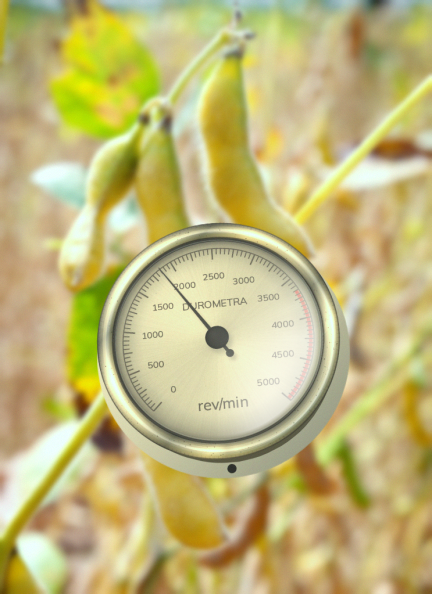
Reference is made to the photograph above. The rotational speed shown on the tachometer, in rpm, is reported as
1850 rpm
